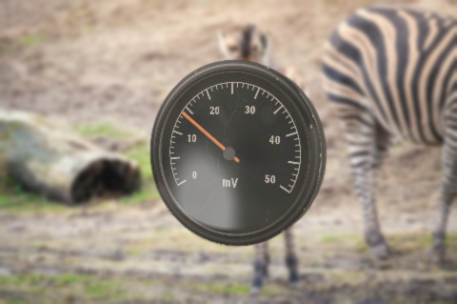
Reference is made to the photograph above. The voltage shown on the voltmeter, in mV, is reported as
14 mV
